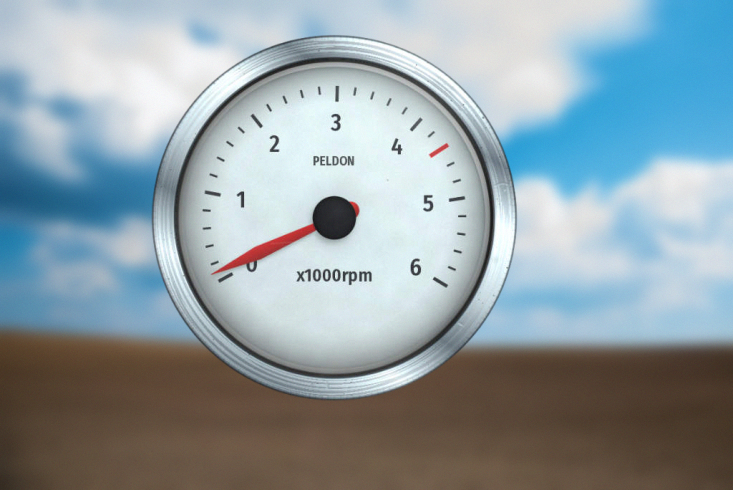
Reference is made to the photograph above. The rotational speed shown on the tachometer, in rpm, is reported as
100 rpm
